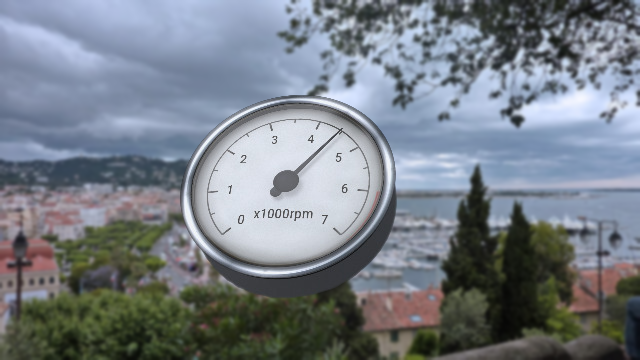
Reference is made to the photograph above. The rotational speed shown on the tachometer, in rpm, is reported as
4500 rpm
